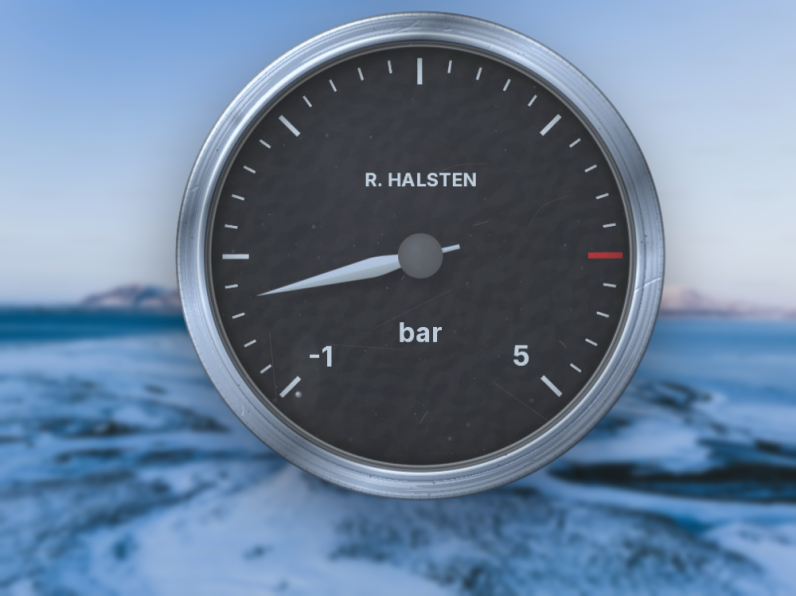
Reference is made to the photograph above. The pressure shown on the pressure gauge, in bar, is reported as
-0.3 bar
